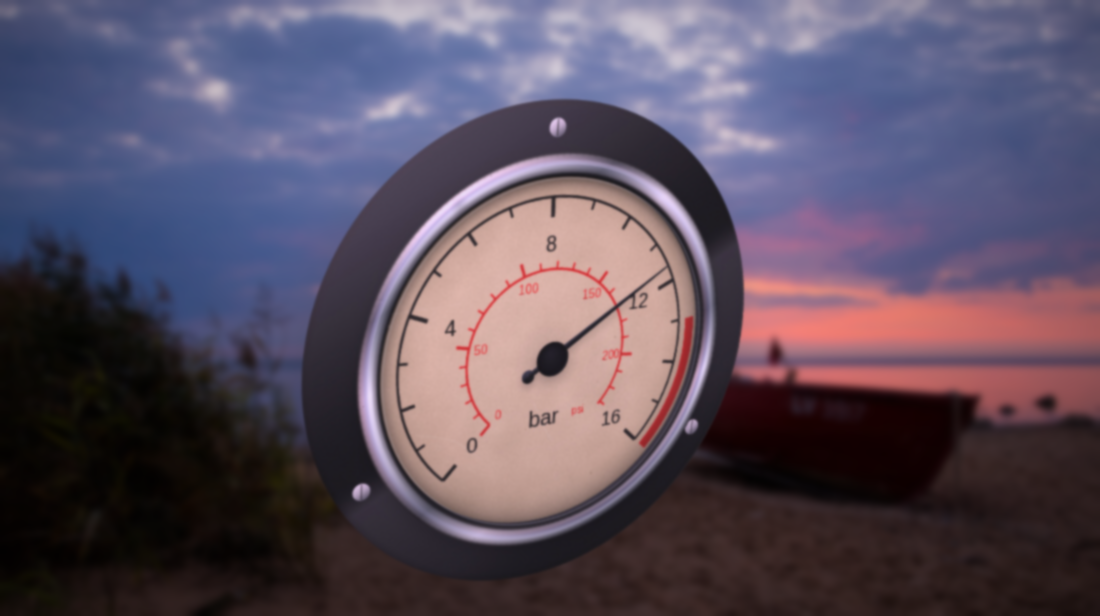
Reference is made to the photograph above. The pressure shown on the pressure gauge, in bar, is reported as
11.5 bar
